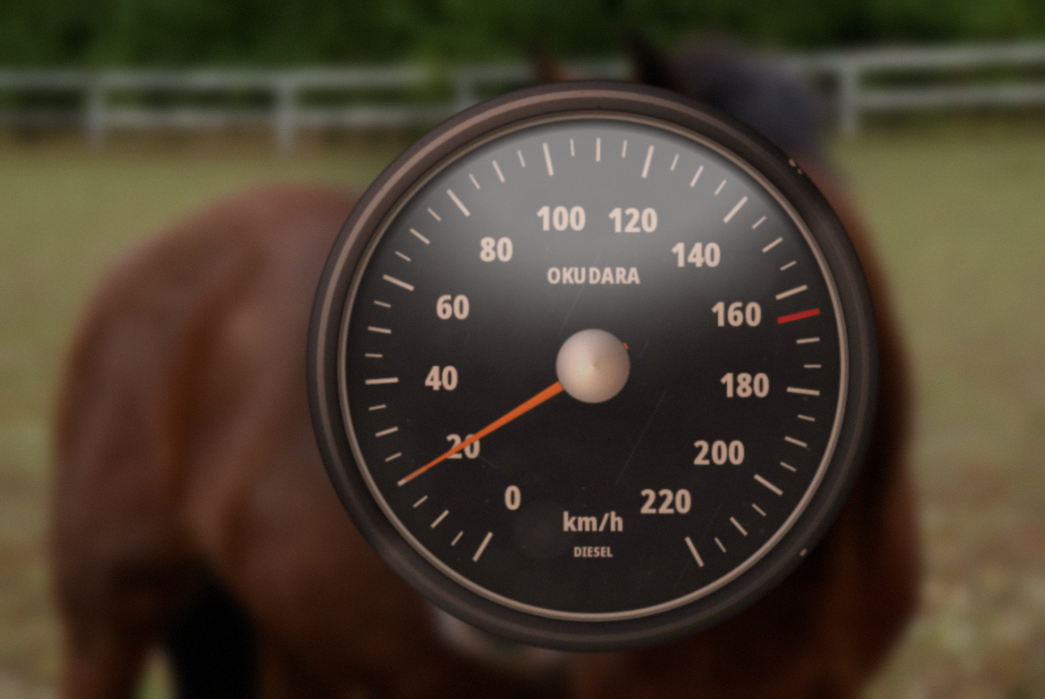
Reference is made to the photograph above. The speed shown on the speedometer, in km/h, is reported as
20 km/h
